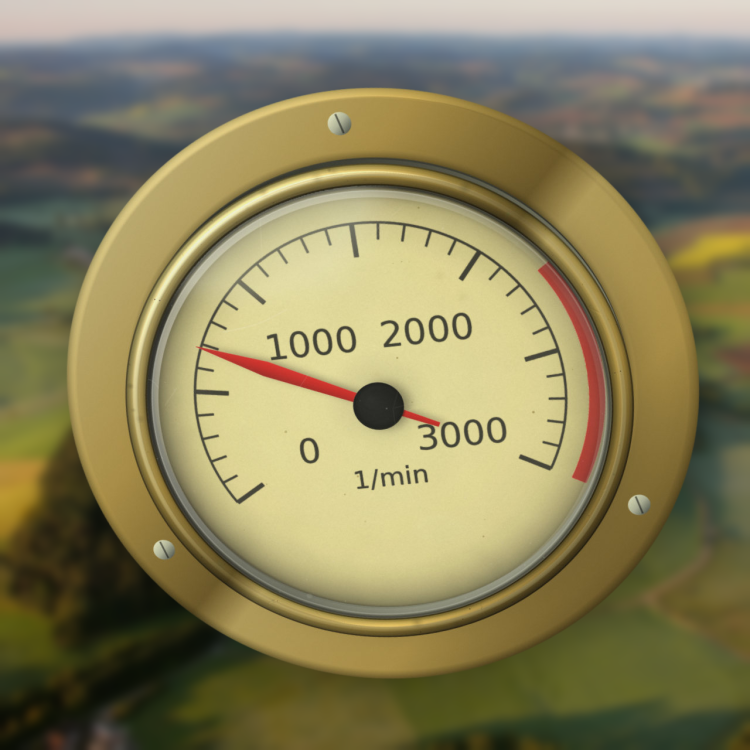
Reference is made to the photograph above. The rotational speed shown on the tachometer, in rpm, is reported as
700 rpm
